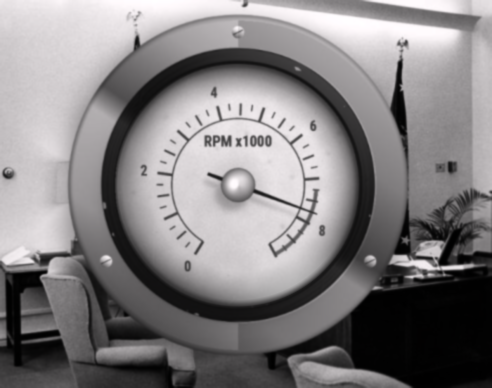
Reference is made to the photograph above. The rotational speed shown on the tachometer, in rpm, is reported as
7750 rpm
